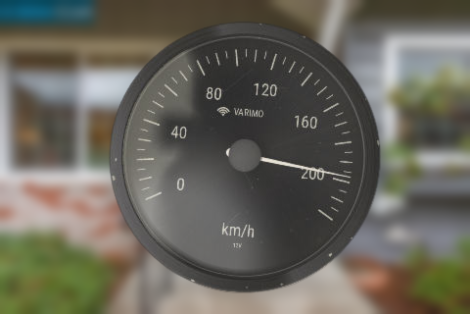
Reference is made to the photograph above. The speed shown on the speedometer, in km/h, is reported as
197.5 km/h
